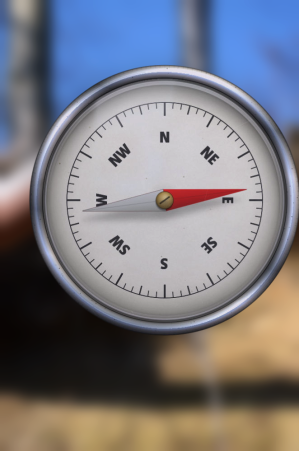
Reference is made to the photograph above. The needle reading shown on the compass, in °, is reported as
82.5 °
